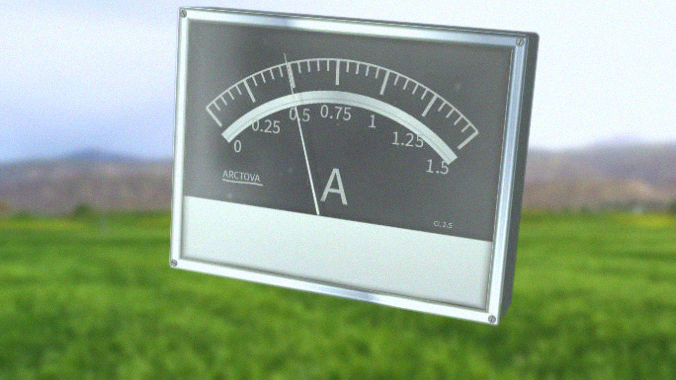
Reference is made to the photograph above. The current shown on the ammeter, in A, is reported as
0.5 A
